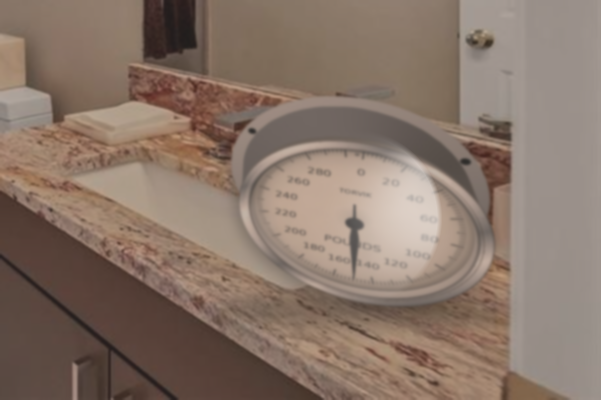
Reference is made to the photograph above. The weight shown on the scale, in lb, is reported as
150 lb
